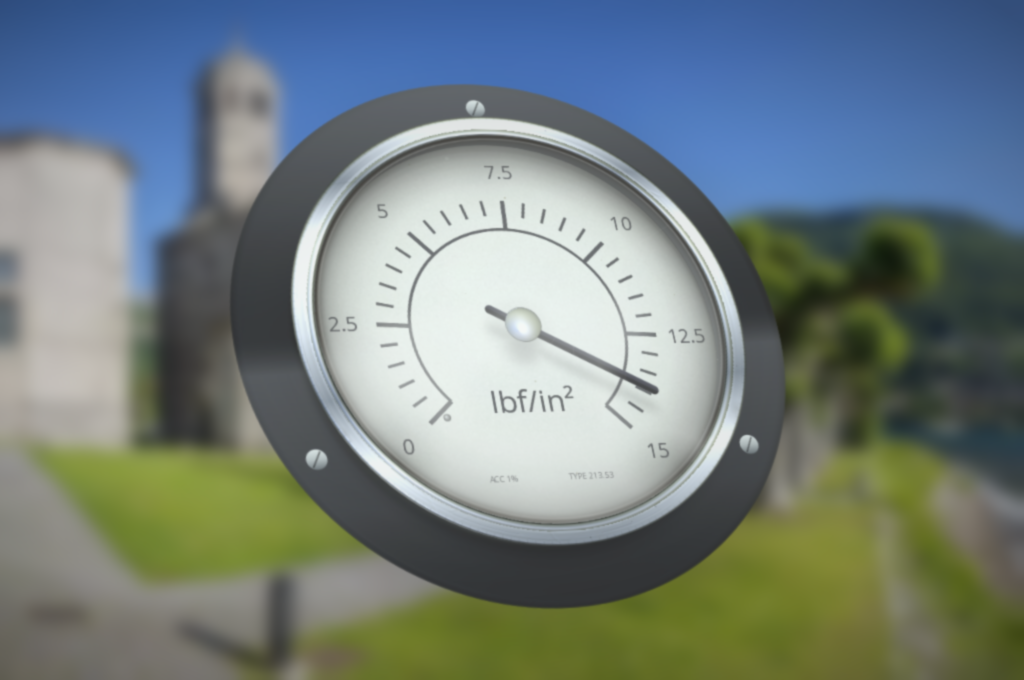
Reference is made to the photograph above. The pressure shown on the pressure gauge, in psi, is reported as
14 psi
